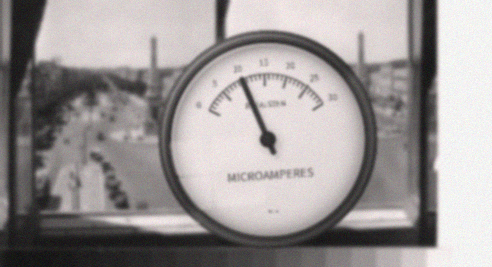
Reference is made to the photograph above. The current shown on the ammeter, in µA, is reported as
10 µA
